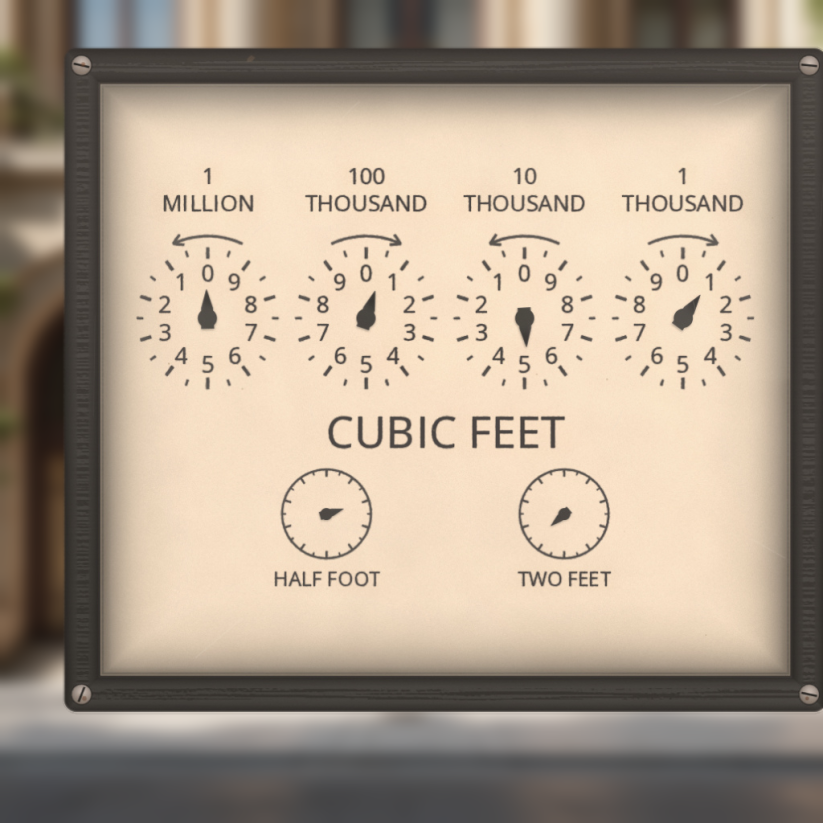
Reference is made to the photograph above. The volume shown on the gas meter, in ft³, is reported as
5100 ft³
